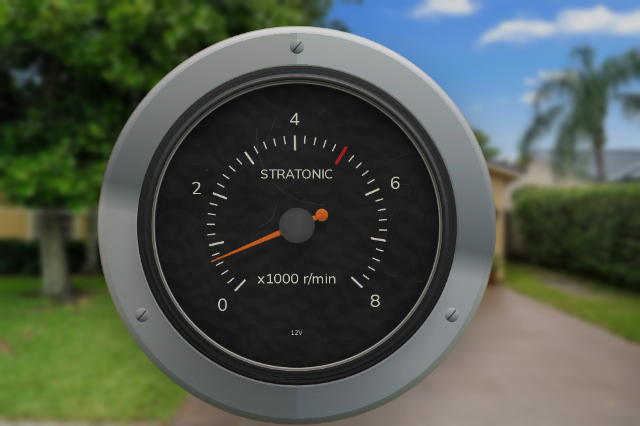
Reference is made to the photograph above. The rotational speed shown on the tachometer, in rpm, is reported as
700 rpm
